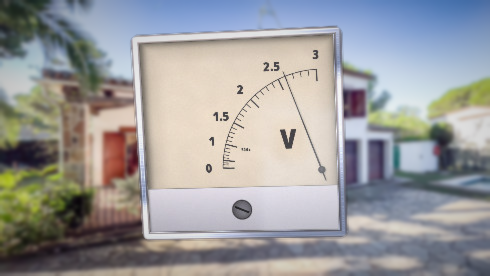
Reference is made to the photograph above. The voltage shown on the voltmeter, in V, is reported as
2.6 V
